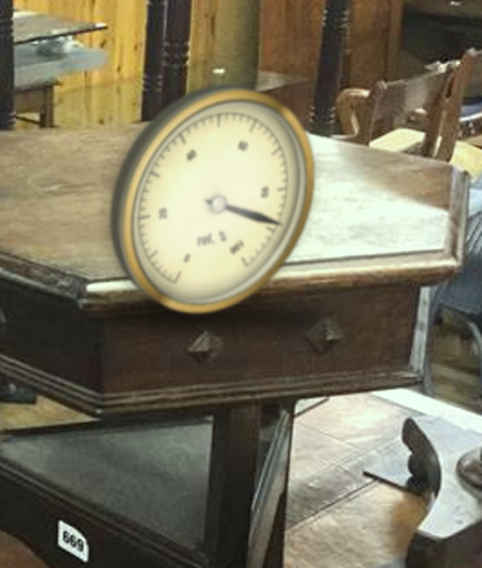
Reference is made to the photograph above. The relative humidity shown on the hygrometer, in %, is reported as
88 %
